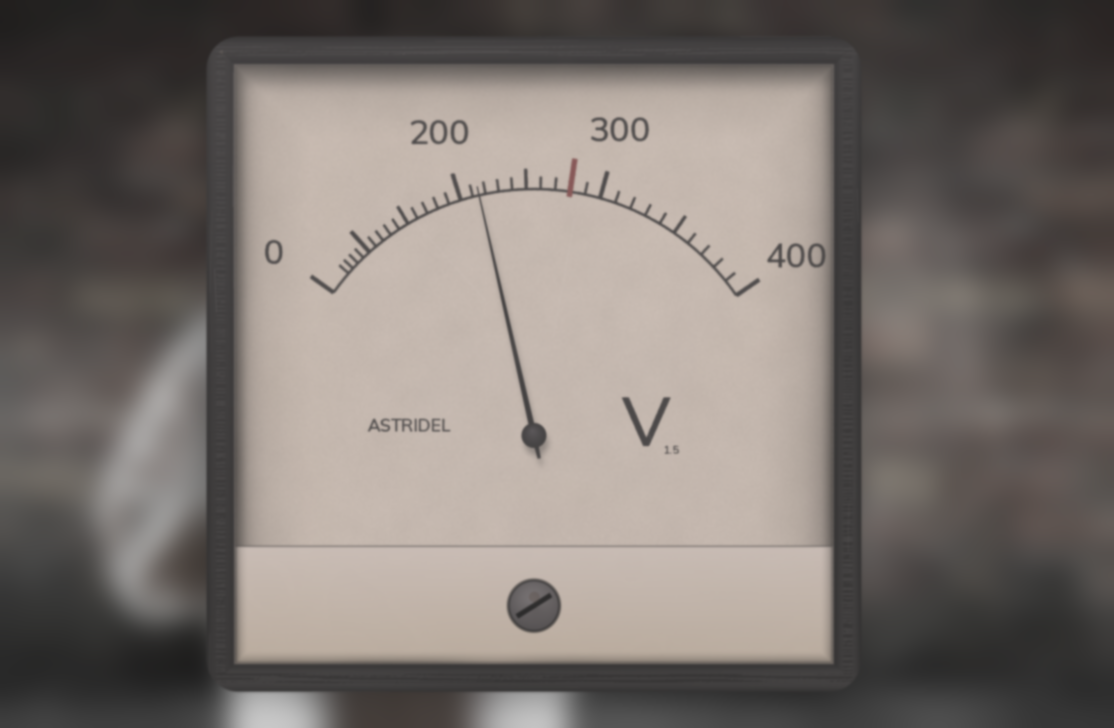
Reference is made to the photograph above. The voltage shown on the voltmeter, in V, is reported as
215 V
